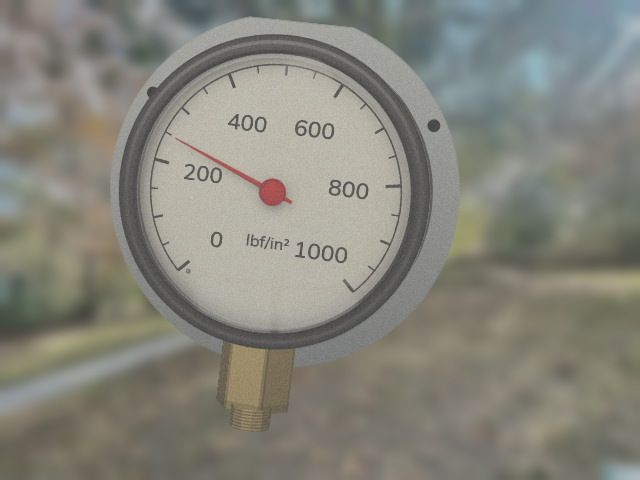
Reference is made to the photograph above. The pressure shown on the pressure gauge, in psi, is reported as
250 psi
